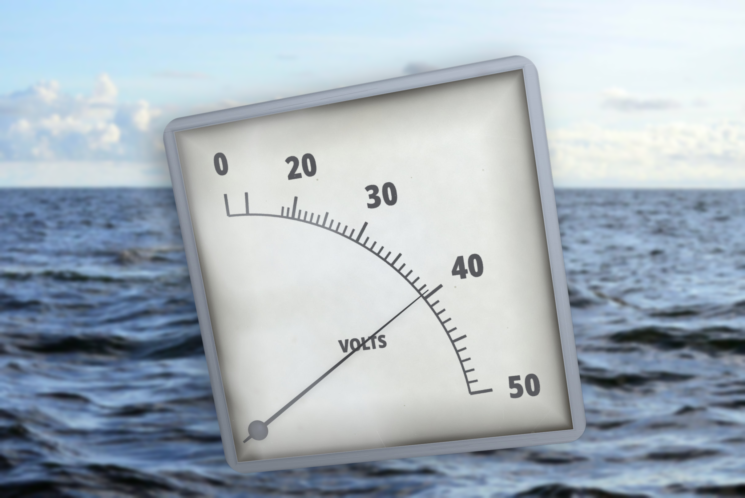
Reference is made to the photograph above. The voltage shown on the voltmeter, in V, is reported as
39.5 V
